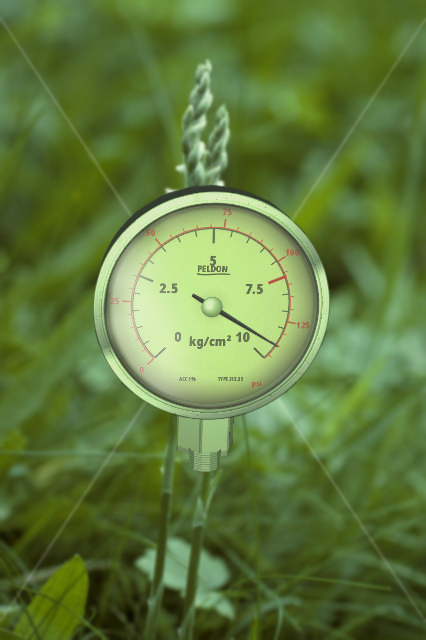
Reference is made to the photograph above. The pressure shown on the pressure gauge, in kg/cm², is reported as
9.5 kg/cm²
